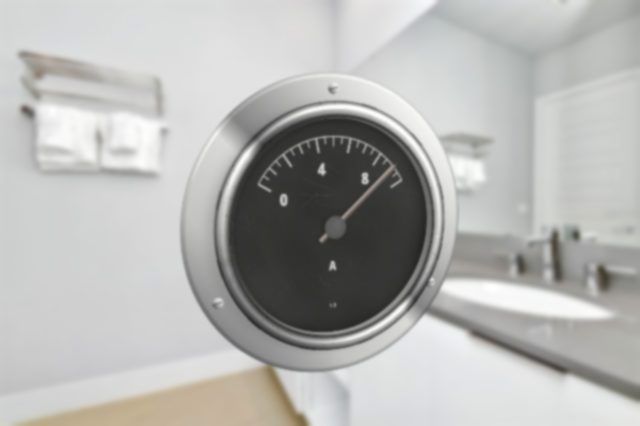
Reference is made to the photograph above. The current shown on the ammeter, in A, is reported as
9 A
